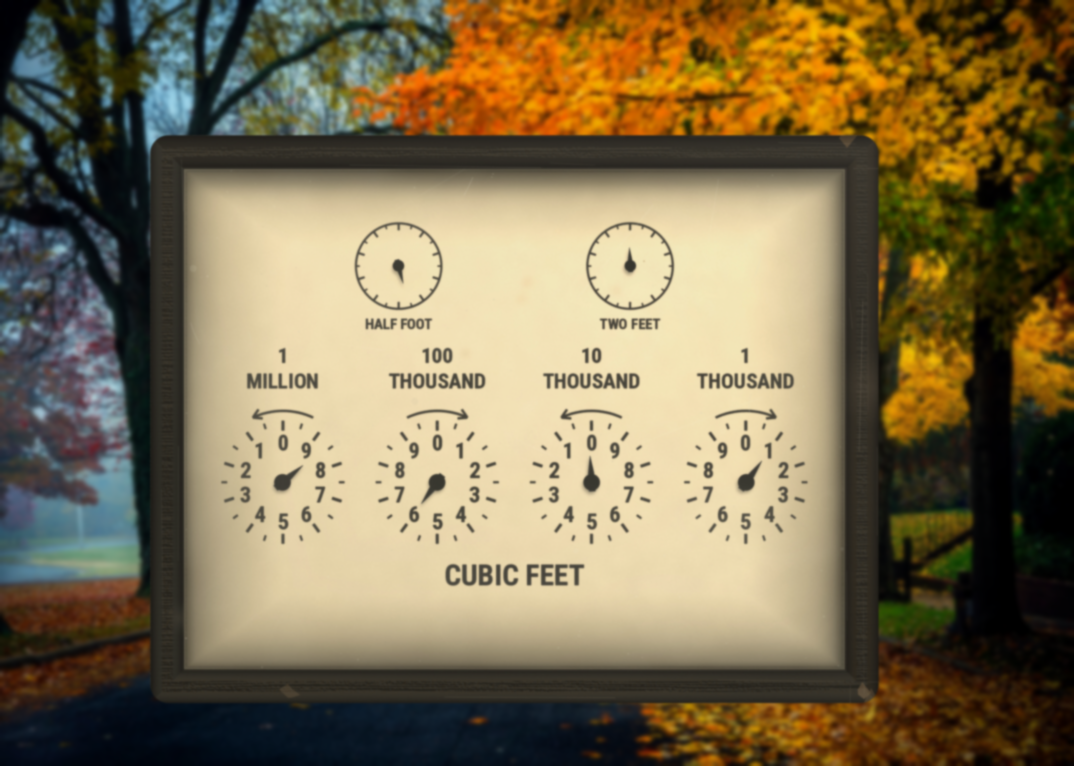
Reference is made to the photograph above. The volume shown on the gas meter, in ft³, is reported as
860100 ft³
